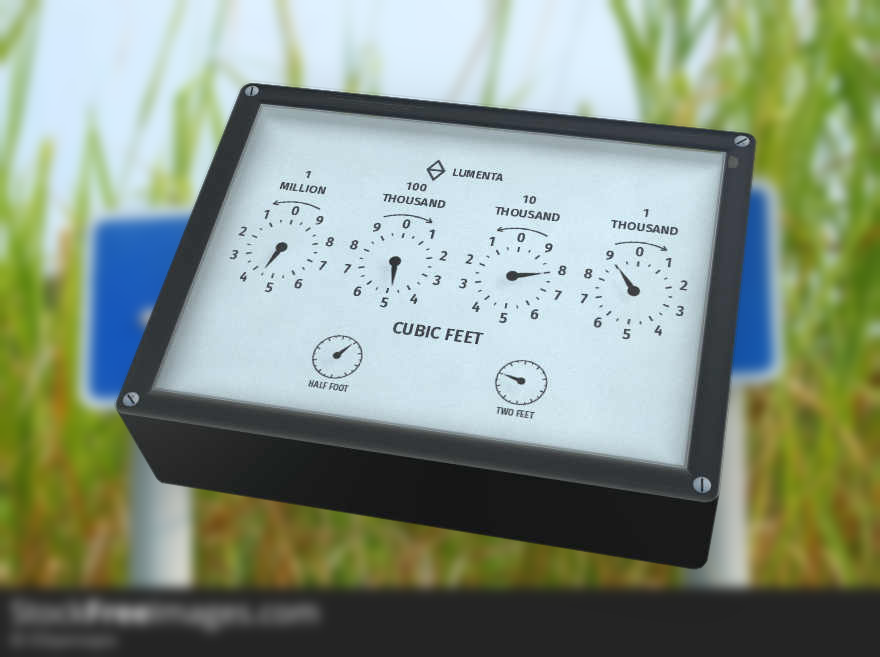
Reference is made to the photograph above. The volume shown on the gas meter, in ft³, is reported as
447900 ft³
